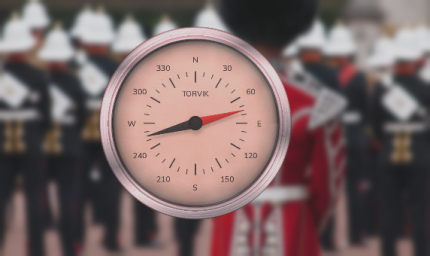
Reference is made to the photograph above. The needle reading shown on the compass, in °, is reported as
75 °
